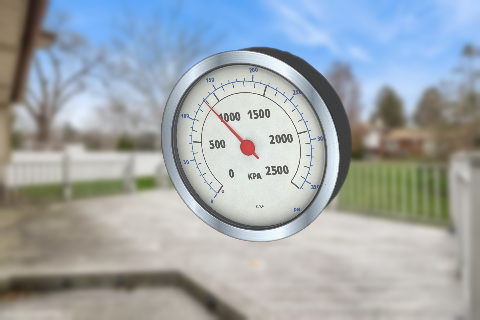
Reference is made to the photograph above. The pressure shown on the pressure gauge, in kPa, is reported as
900 kPa
